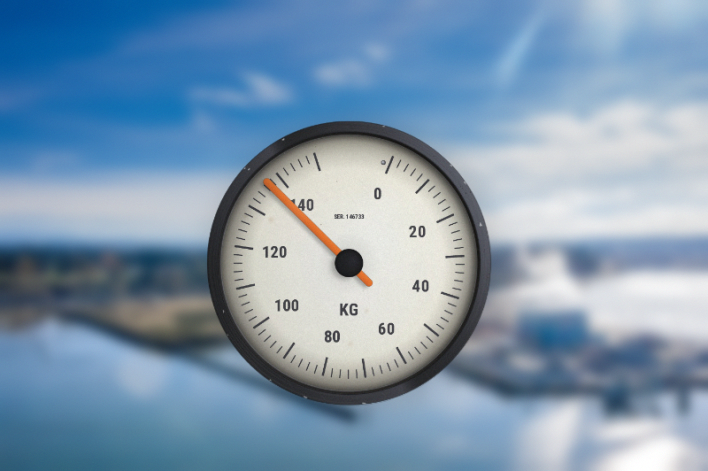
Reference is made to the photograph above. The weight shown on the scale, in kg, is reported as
137 kg
